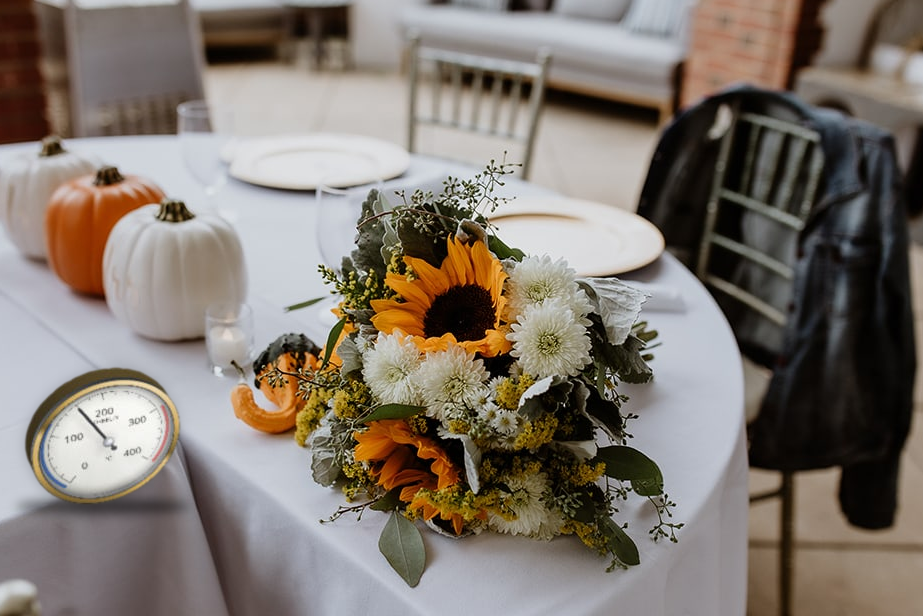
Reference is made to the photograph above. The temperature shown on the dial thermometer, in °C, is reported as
160 °C
